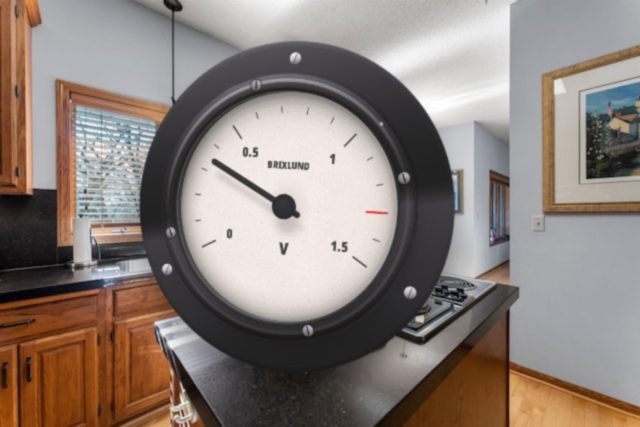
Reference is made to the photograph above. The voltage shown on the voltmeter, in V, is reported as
0.35 V
